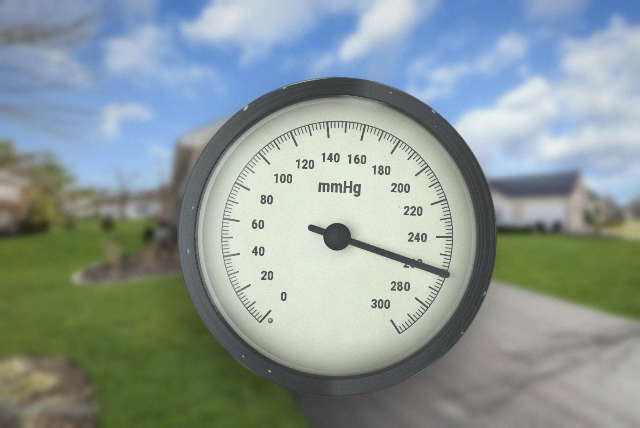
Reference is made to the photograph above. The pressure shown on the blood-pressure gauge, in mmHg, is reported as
260 mmHg
